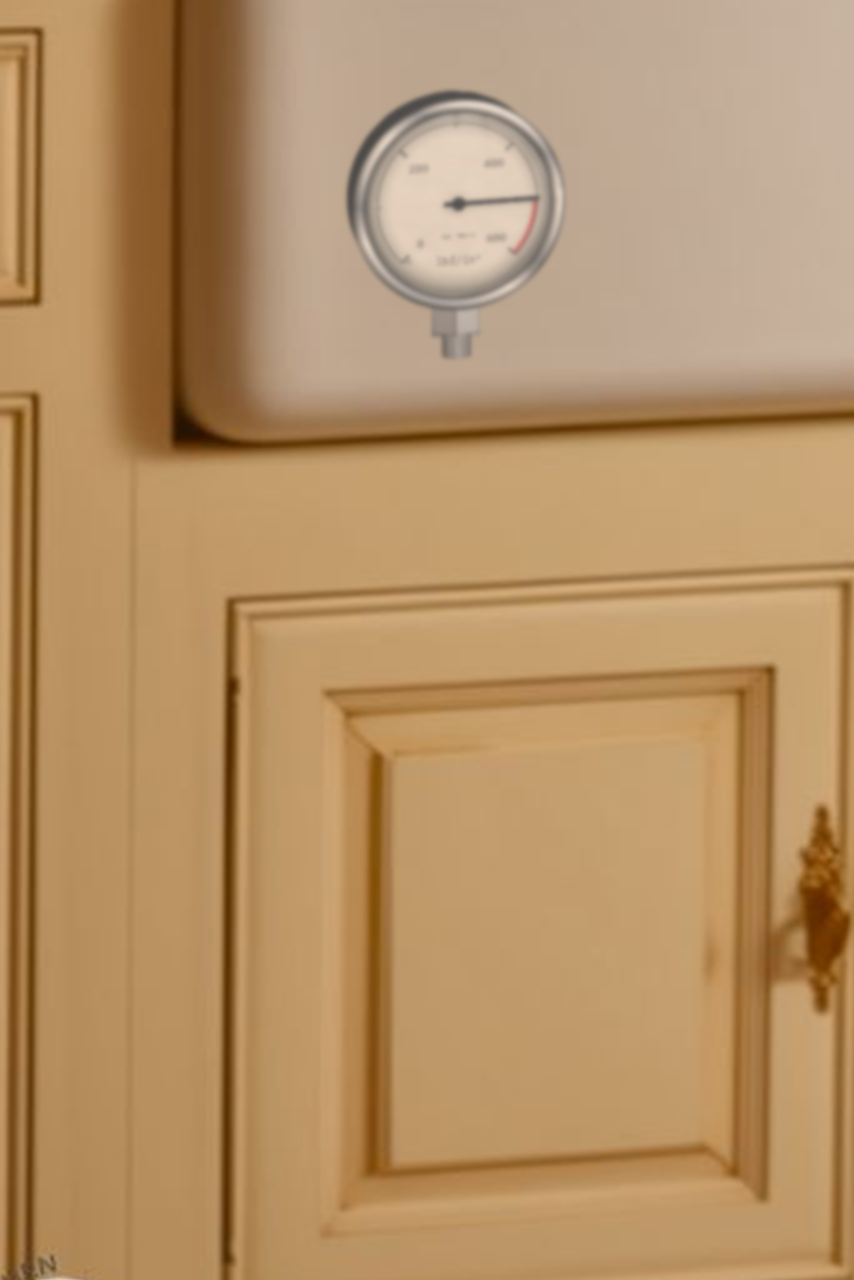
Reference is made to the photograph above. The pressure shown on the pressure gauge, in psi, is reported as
500 psi
